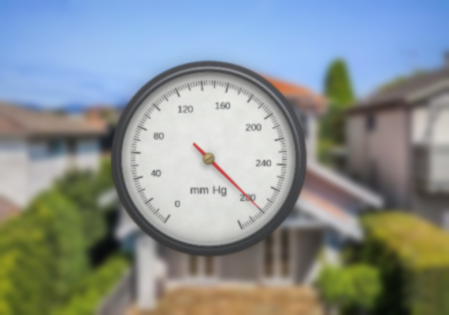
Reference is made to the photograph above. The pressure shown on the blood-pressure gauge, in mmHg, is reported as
280 mmHg
